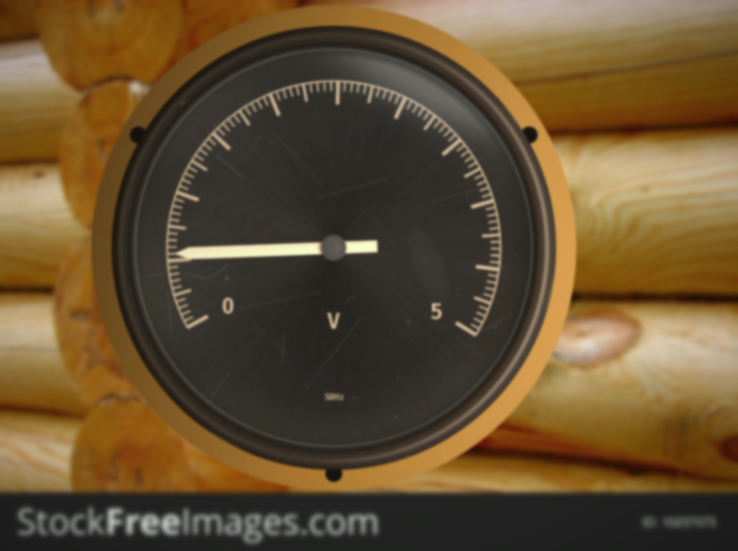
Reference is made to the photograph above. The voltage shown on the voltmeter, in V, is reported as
0.55 V
